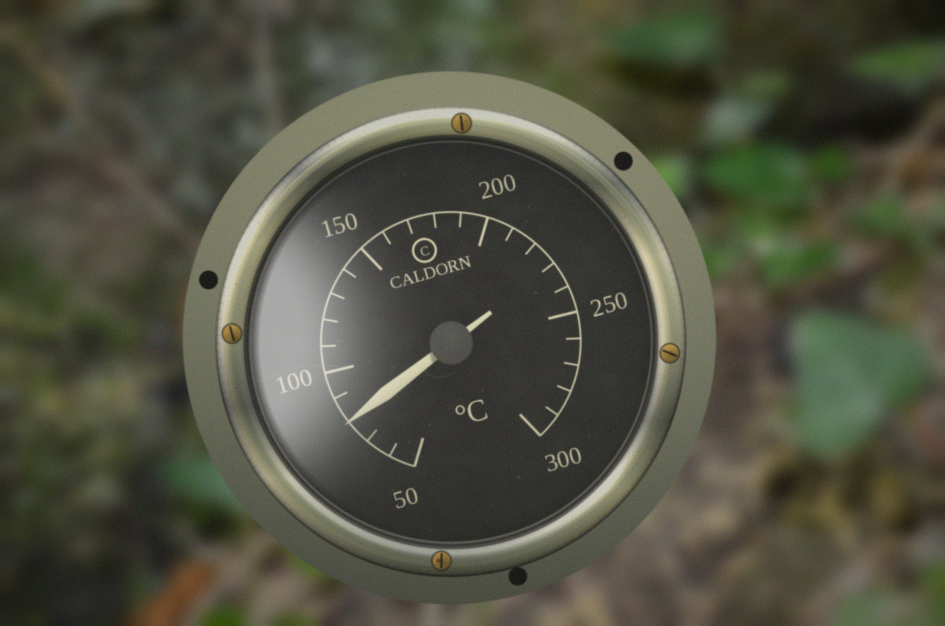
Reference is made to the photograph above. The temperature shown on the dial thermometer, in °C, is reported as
80 °C
